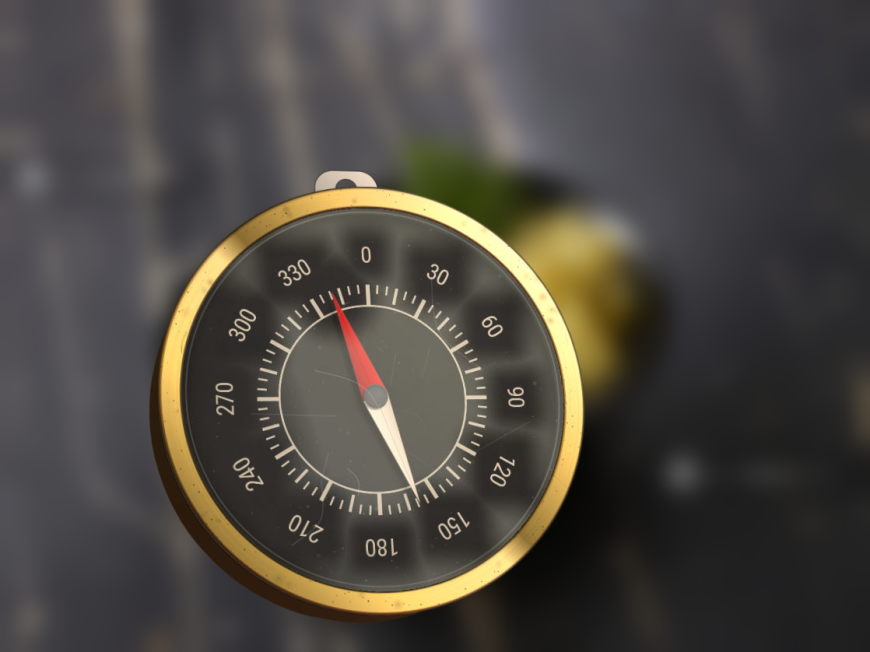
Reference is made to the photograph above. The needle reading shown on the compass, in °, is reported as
340 °
